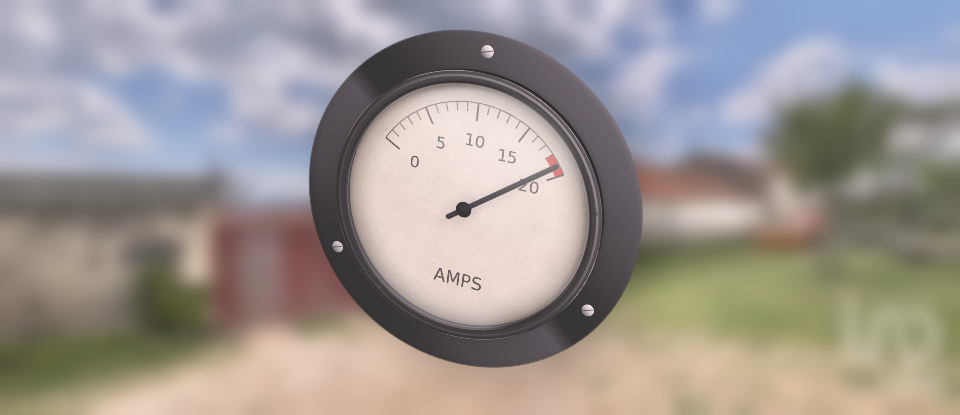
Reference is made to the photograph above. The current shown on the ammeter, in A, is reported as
19 A
